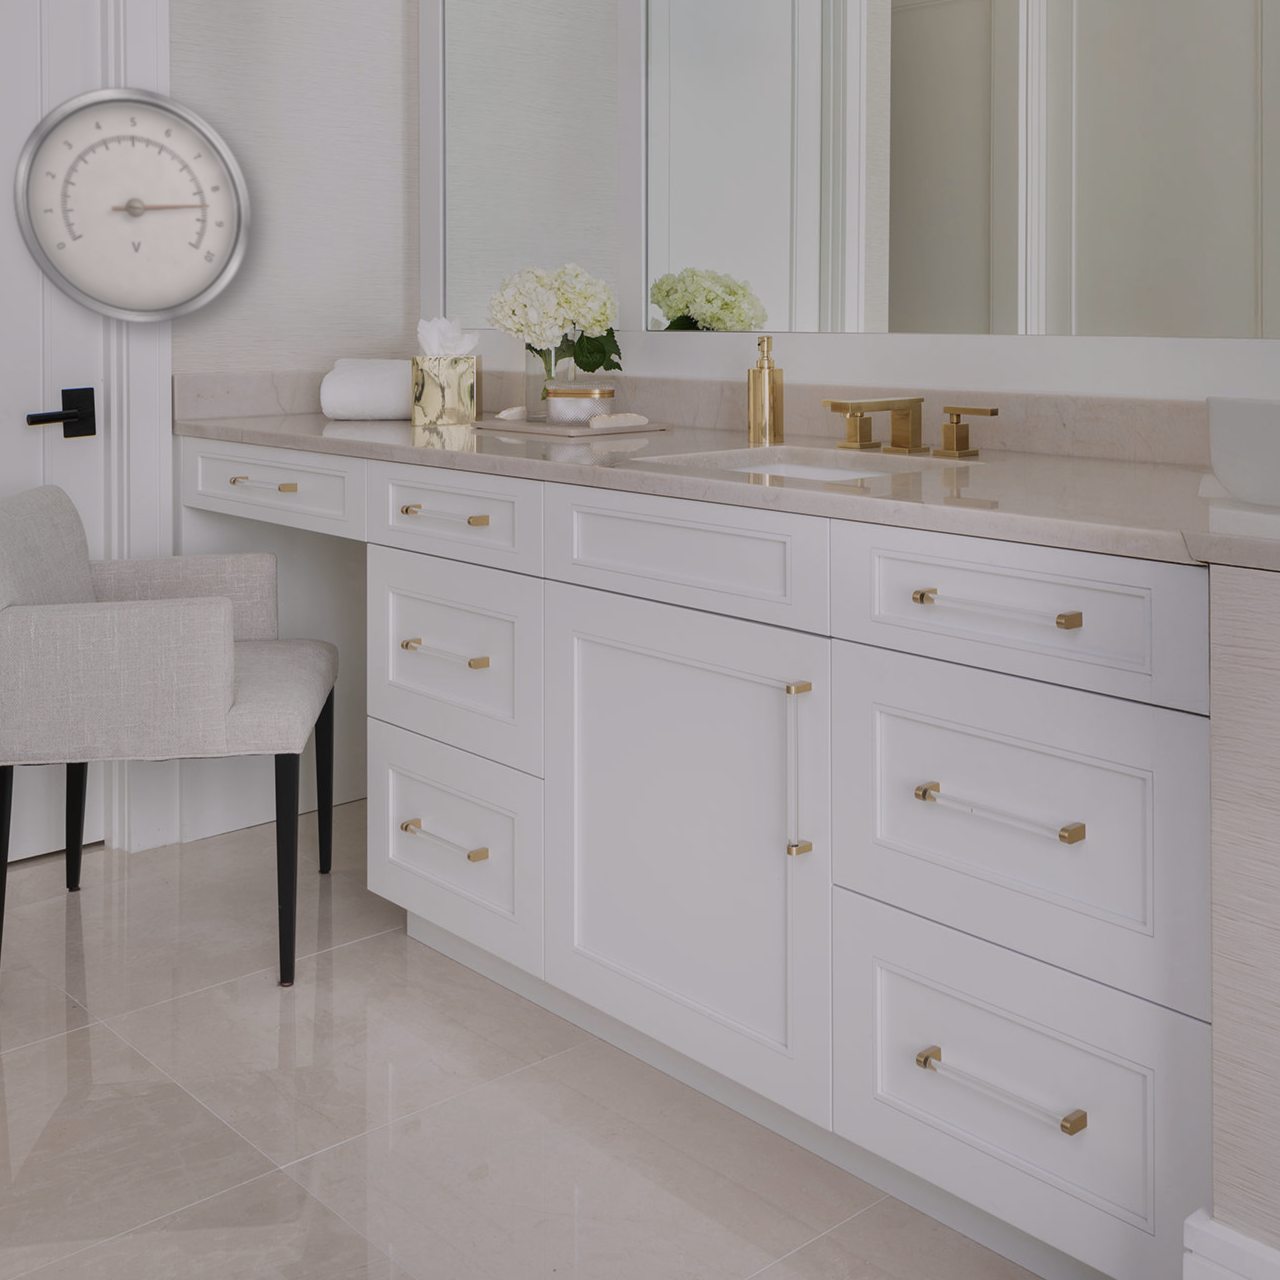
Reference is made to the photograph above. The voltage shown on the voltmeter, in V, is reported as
8.5 V
